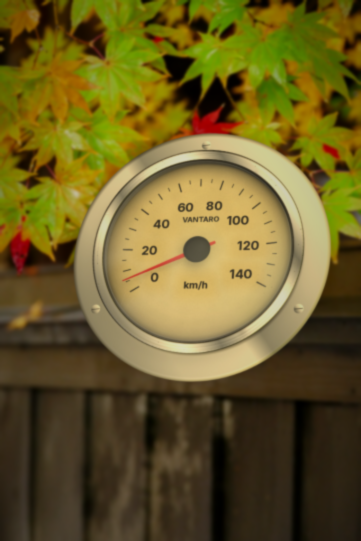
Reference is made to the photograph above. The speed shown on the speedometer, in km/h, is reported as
5 km/h
